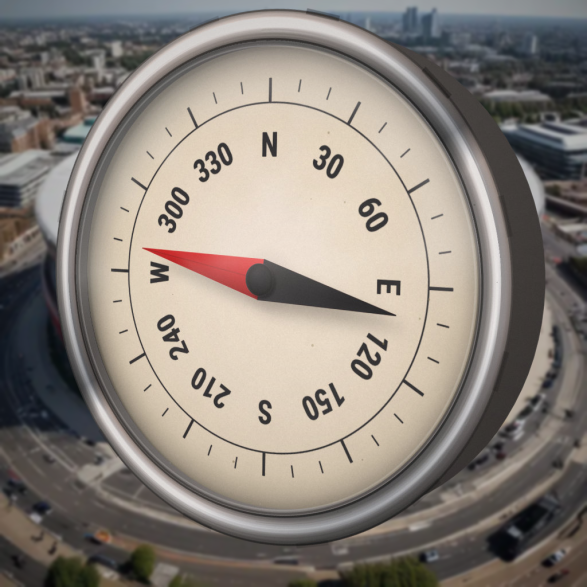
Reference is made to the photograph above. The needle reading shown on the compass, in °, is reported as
280 °
